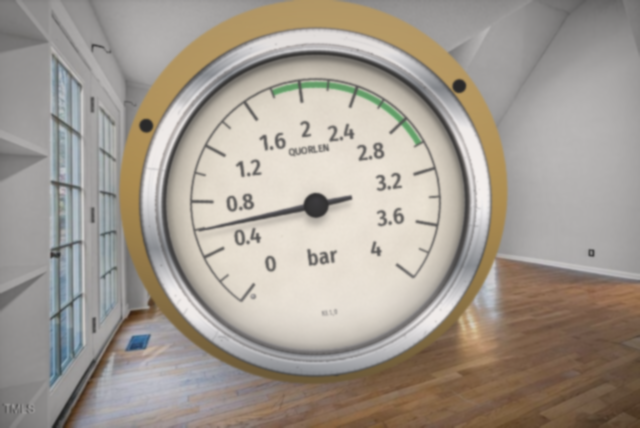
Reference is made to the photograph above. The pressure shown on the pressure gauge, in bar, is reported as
0.6 bar
